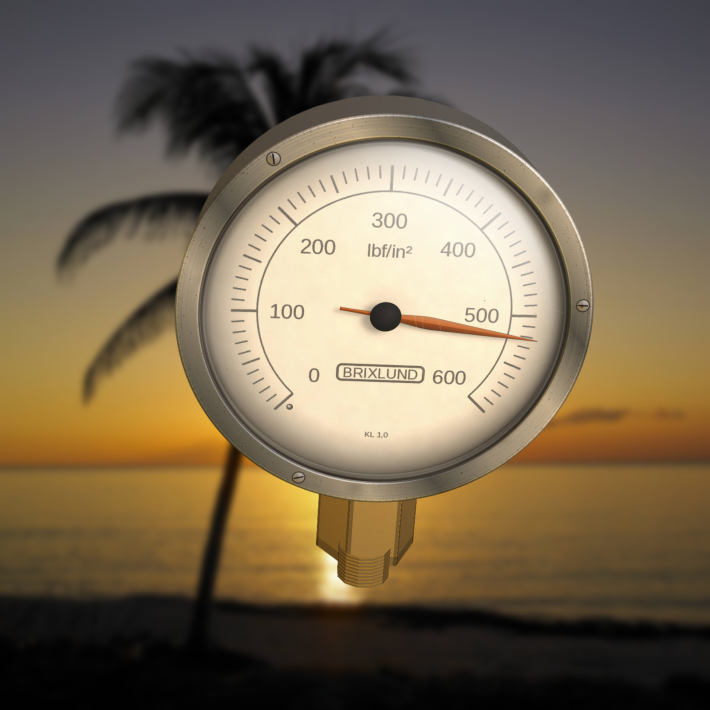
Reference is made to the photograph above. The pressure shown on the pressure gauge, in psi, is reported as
520 psi
